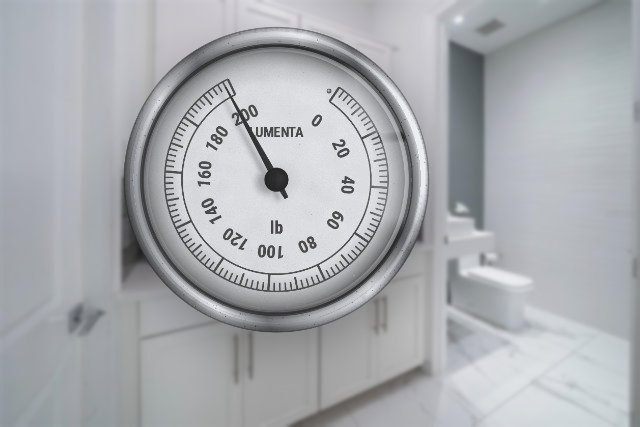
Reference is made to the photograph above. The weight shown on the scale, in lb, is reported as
198 lb
